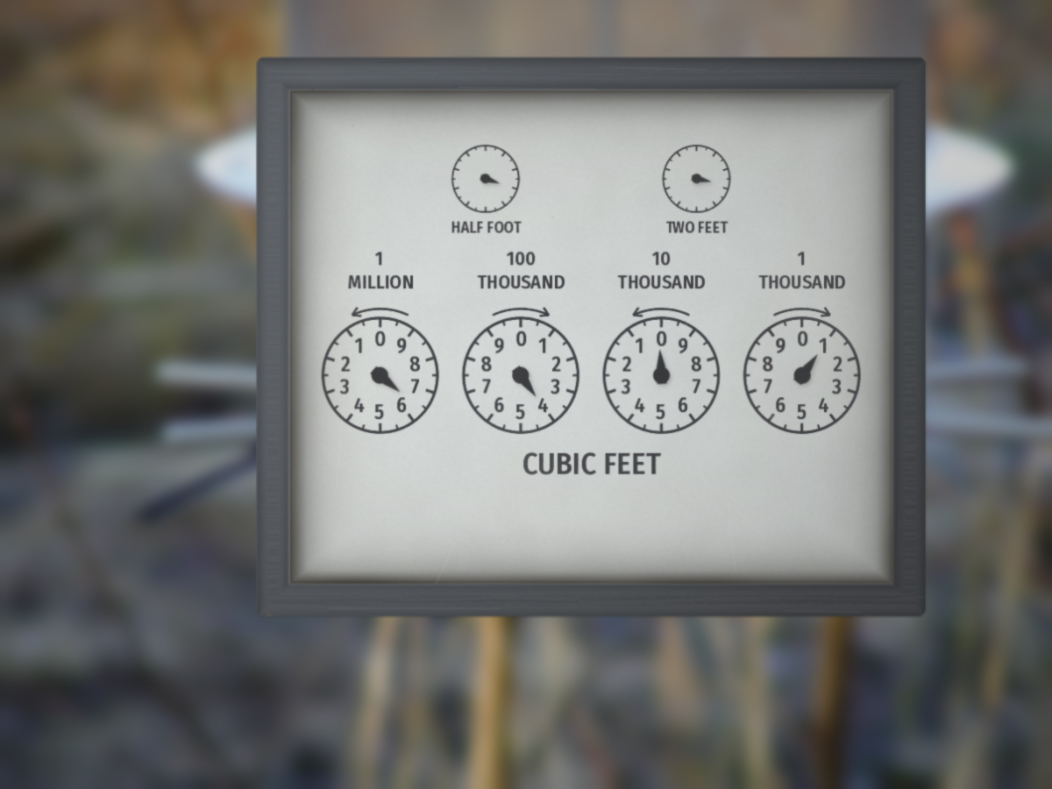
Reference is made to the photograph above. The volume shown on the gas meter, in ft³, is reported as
640100 ft³
